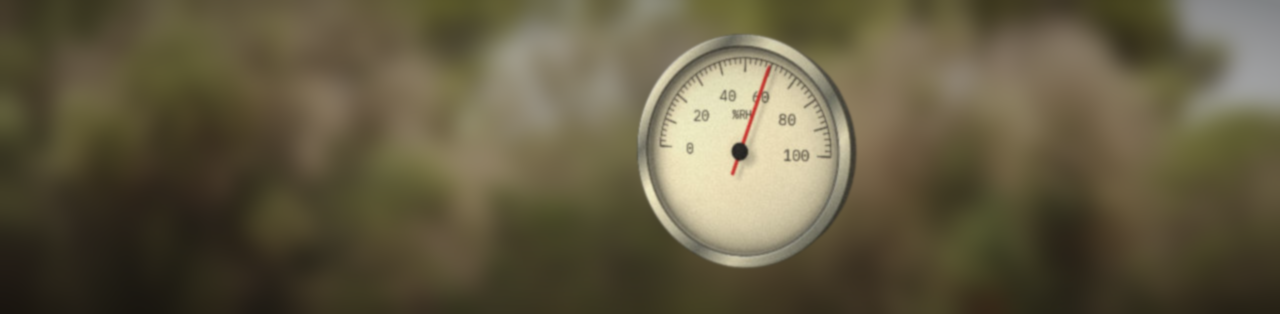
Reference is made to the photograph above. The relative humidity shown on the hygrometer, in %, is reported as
60 %
